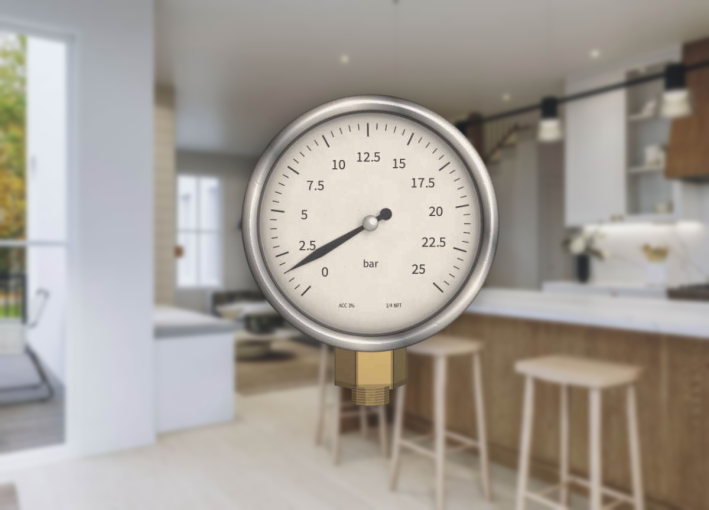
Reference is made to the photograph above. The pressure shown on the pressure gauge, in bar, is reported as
1.5 bar
